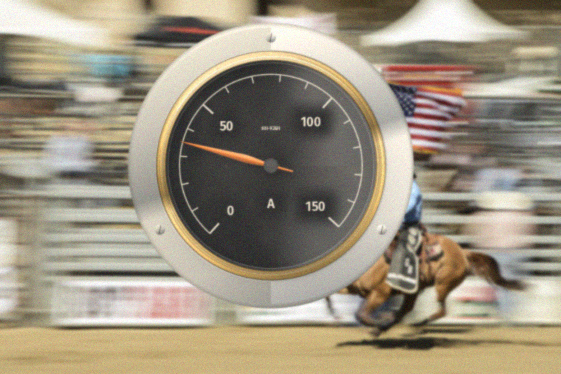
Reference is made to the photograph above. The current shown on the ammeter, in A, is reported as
35 A
